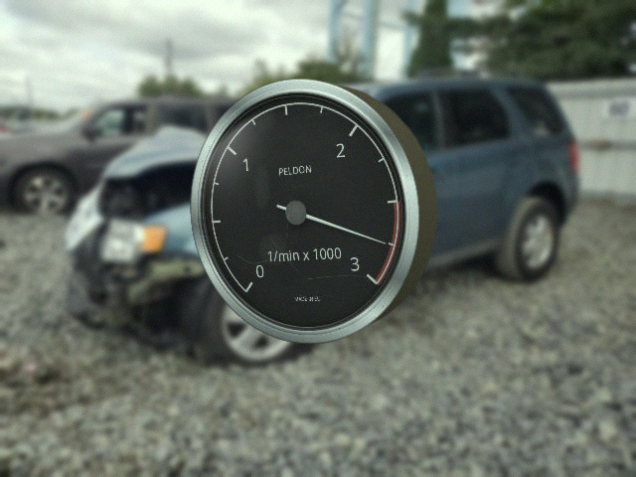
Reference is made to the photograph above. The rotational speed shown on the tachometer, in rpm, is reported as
2750 rpm
